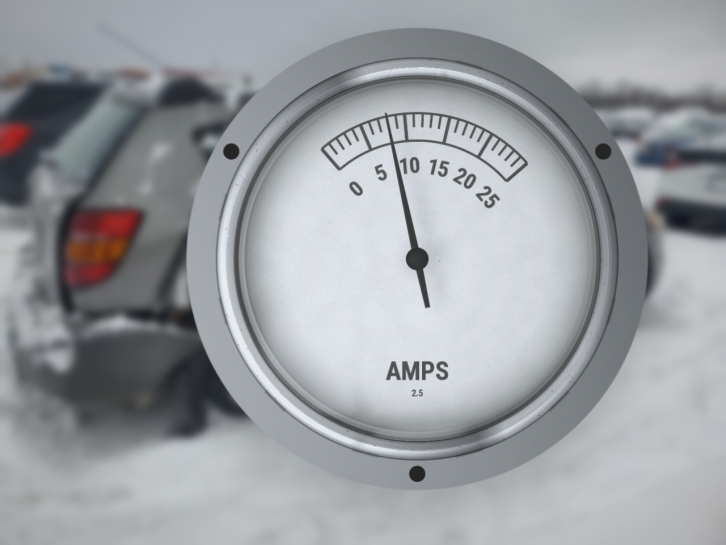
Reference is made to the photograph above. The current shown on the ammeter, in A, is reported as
8 A
